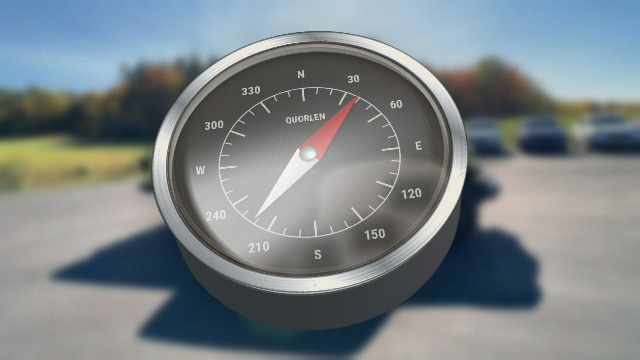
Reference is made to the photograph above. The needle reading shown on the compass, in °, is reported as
40 °
